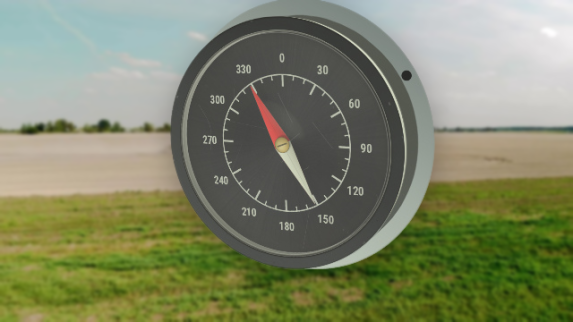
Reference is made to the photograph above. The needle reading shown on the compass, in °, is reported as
330 °
